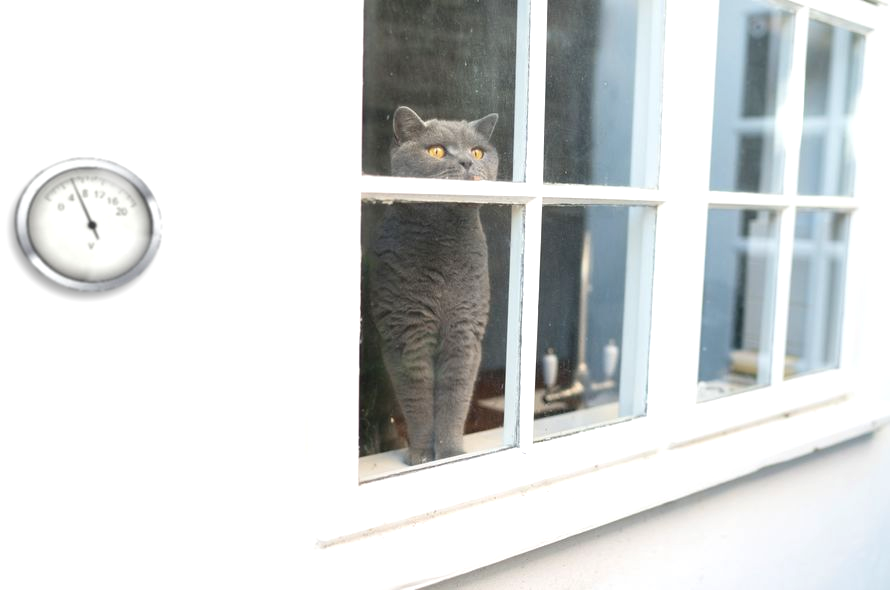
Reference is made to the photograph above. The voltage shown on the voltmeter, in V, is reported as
6 V
